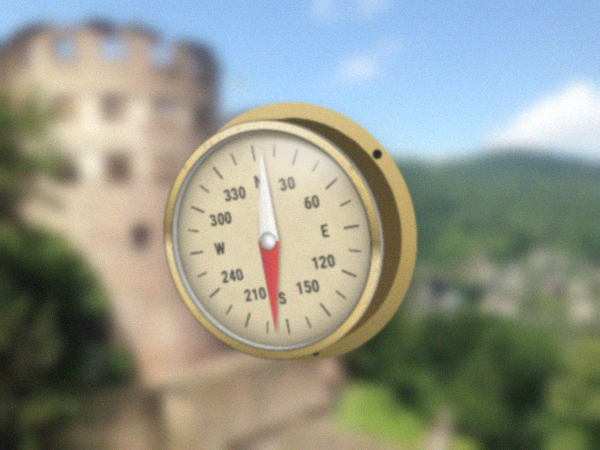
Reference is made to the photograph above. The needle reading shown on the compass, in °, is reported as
187.5 °
